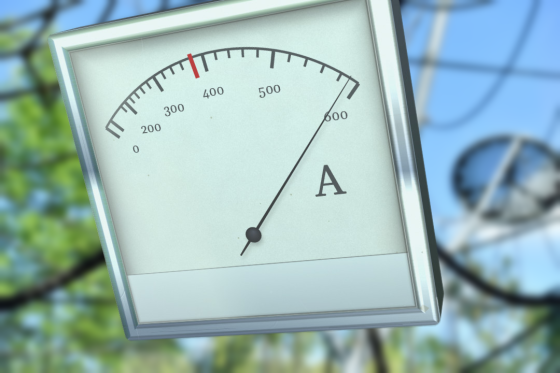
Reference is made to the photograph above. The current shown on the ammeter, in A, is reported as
590 A
